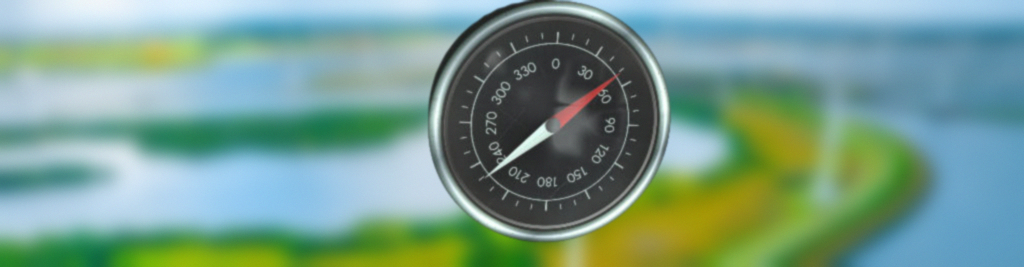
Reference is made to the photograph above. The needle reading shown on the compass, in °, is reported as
50 °
